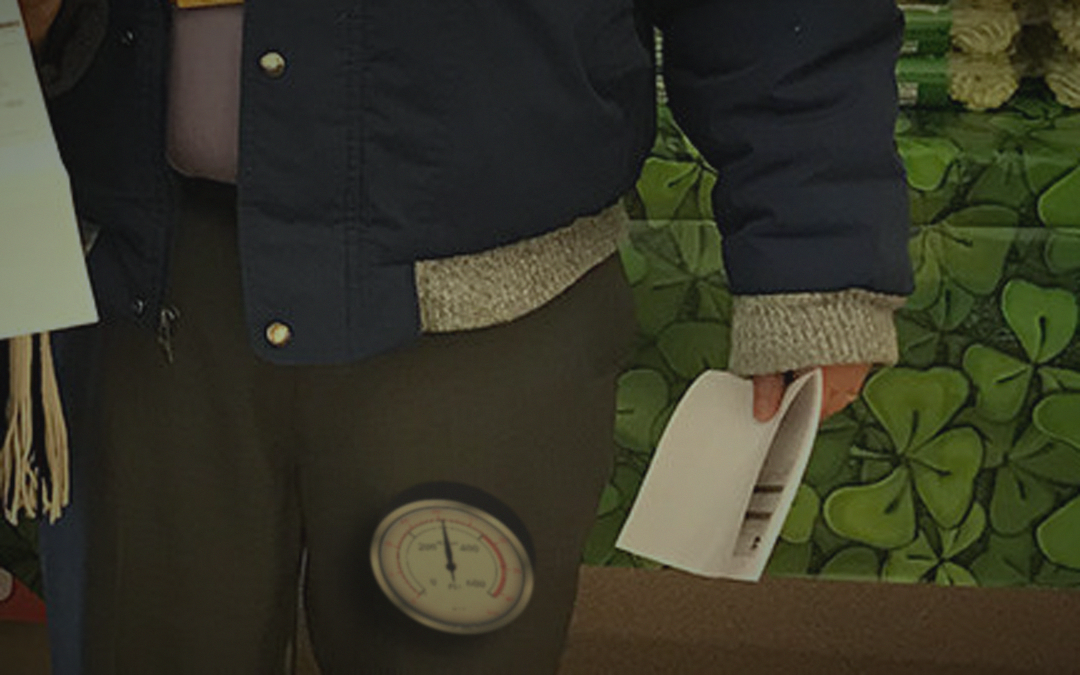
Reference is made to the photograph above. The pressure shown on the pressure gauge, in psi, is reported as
300 psi
